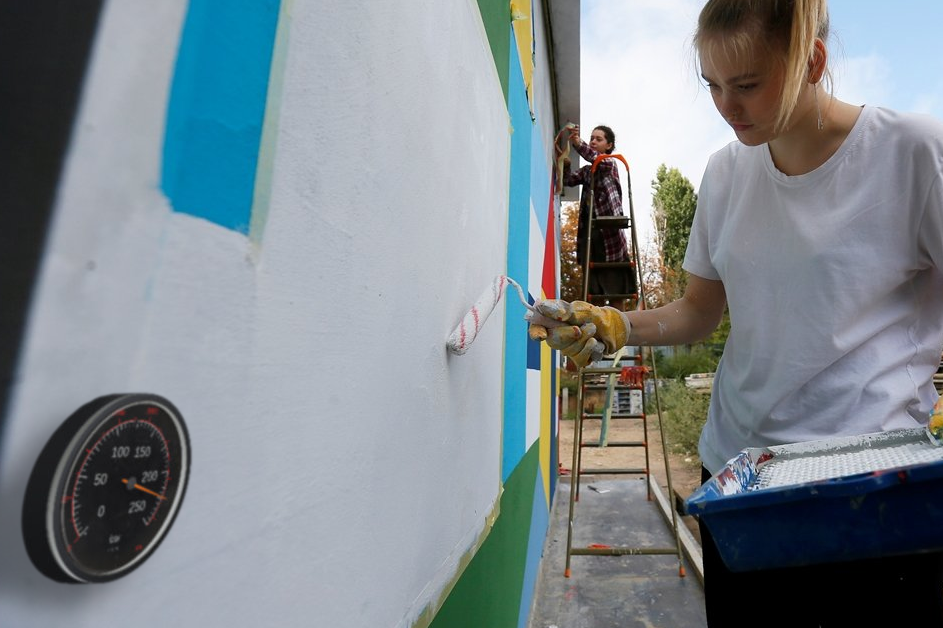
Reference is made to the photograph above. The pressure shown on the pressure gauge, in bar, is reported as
225 bar
